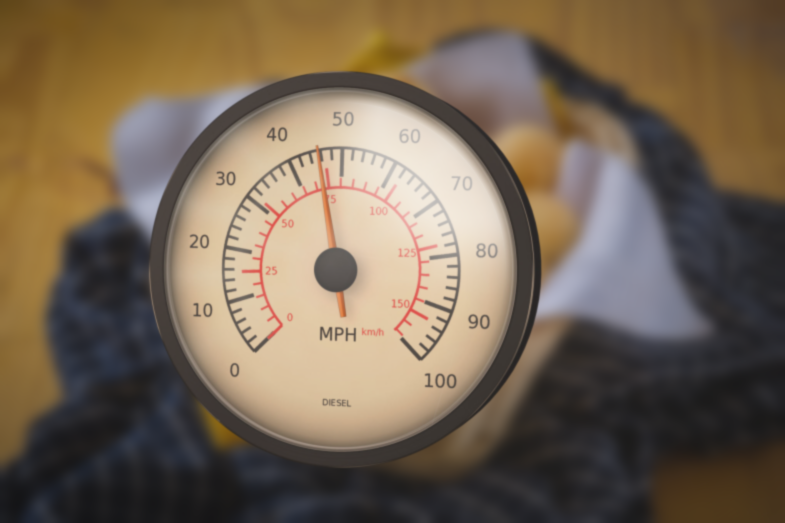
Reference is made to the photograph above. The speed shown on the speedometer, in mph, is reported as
46 mph
